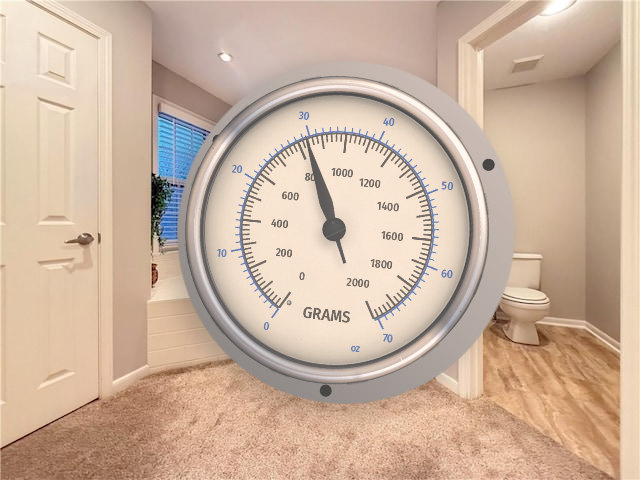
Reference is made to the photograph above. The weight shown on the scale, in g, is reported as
840 g
